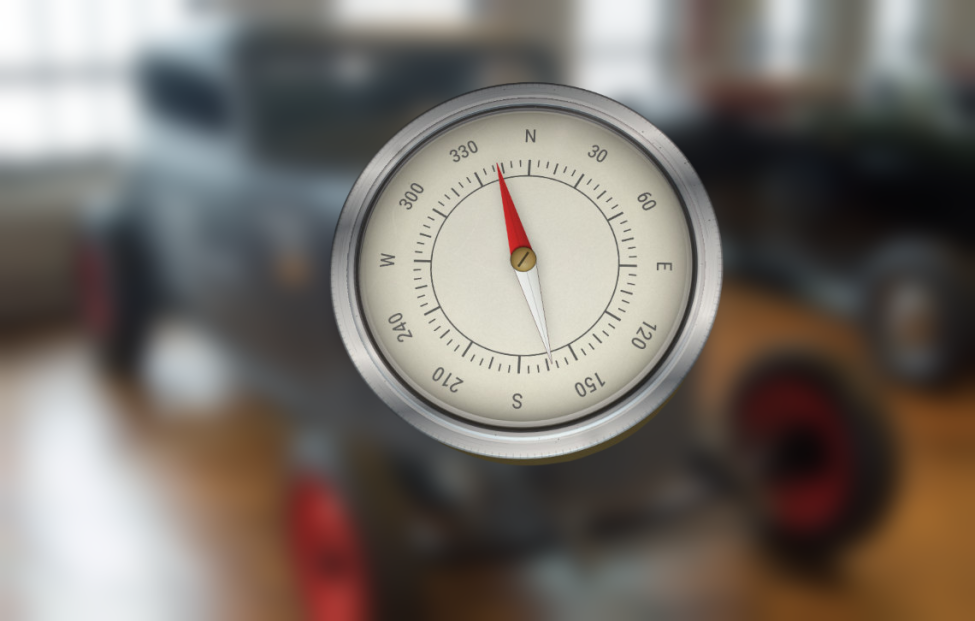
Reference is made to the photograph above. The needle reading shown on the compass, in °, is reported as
342.5 °
